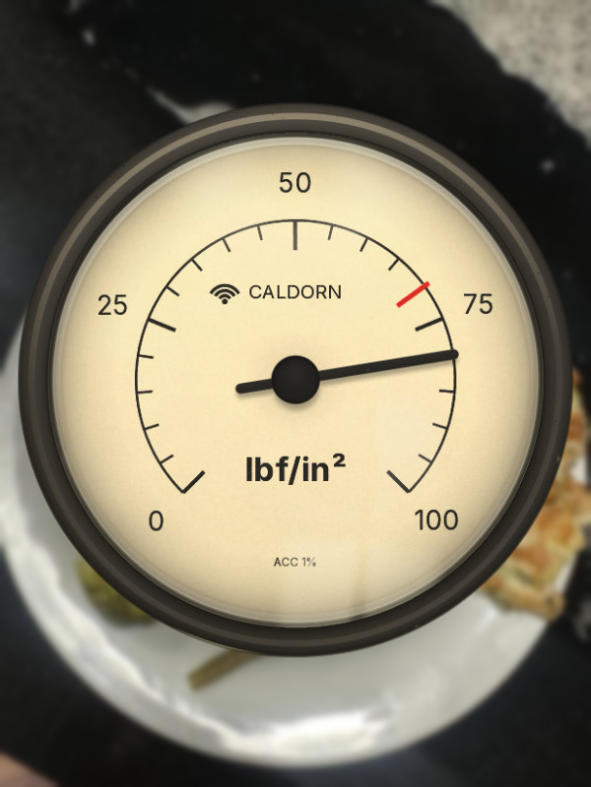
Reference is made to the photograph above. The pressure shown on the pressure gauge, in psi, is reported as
80 psi
